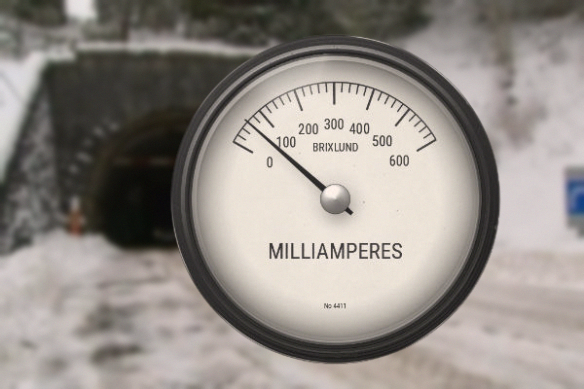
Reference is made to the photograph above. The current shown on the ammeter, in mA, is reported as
60 mA
